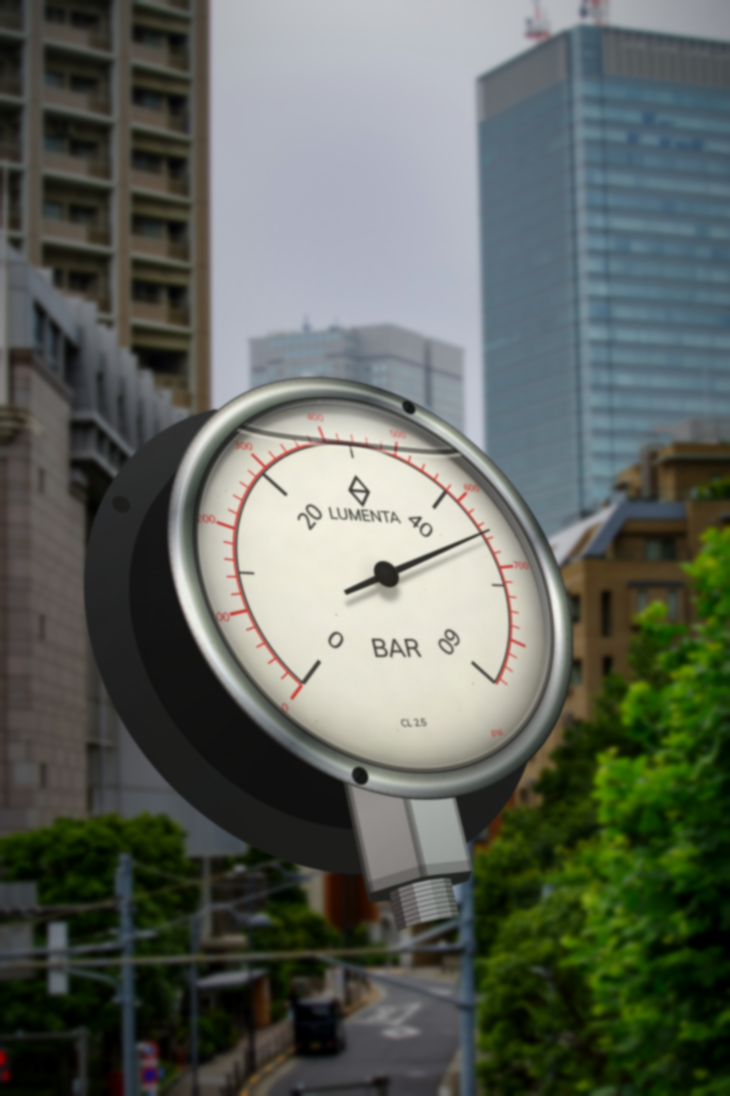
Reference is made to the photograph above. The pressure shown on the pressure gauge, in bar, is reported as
45 bar
